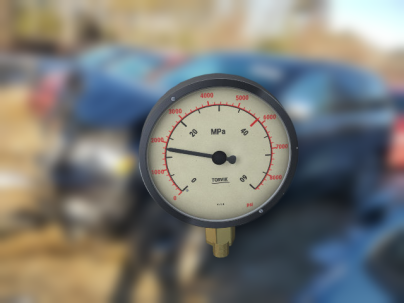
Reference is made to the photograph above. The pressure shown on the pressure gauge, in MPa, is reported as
12.5 MPa
